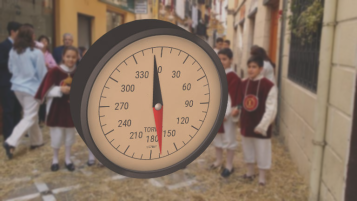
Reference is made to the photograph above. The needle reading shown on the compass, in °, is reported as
170 °
